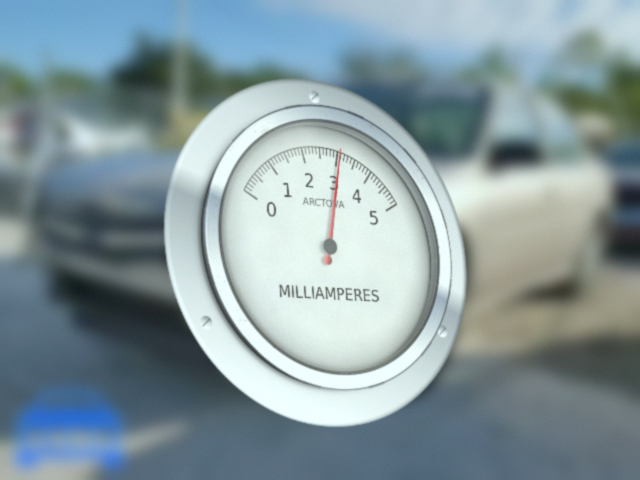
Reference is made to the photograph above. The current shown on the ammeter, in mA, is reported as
3 mA
